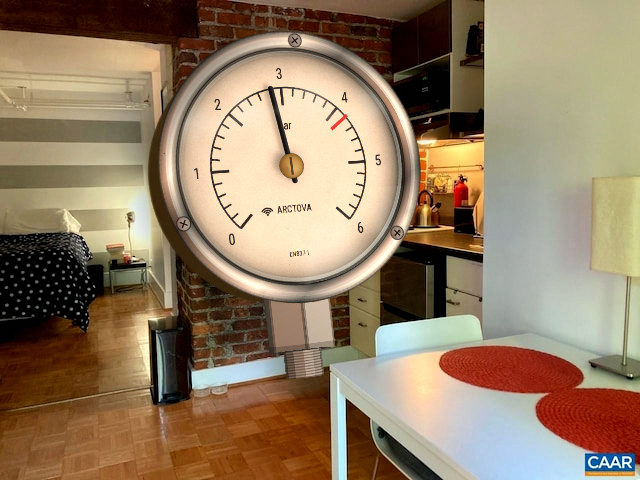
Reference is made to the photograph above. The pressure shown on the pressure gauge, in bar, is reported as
2.8 bar
